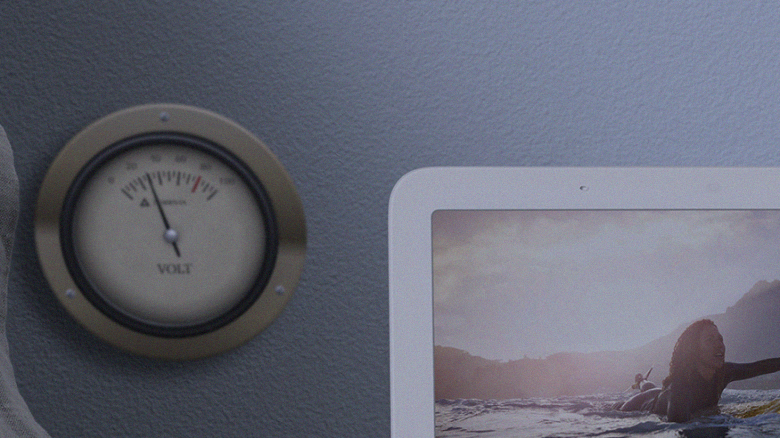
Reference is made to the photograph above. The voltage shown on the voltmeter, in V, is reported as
30 V
